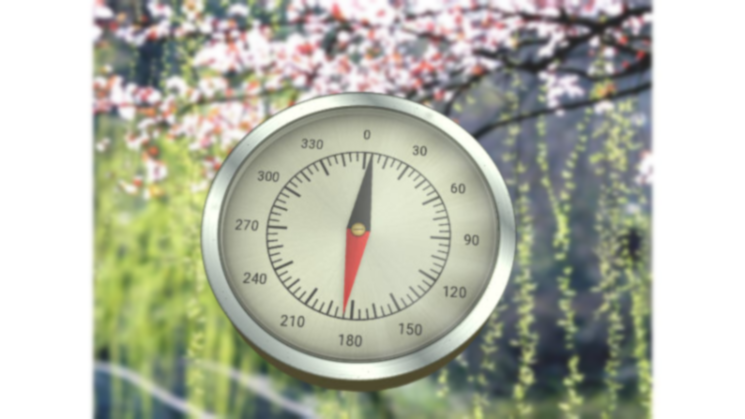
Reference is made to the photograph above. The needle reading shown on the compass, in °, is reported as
185 °
